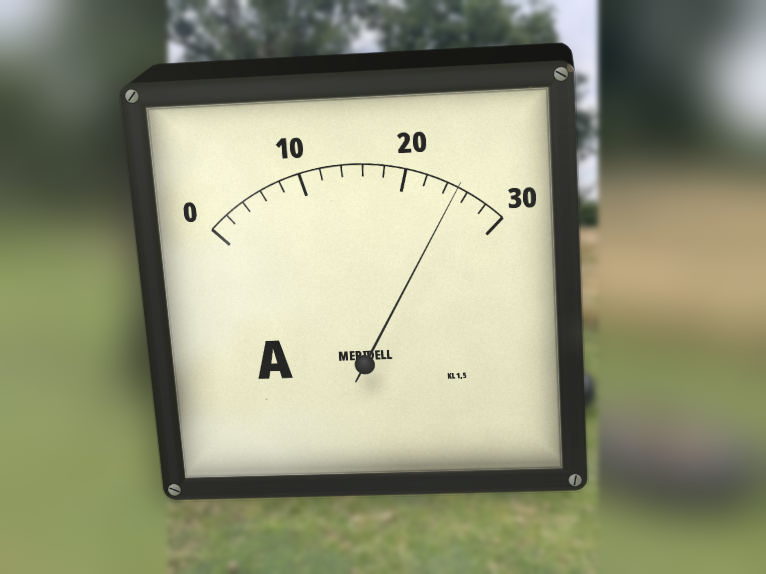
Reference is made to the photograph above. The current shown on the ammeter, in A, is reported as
25 A
